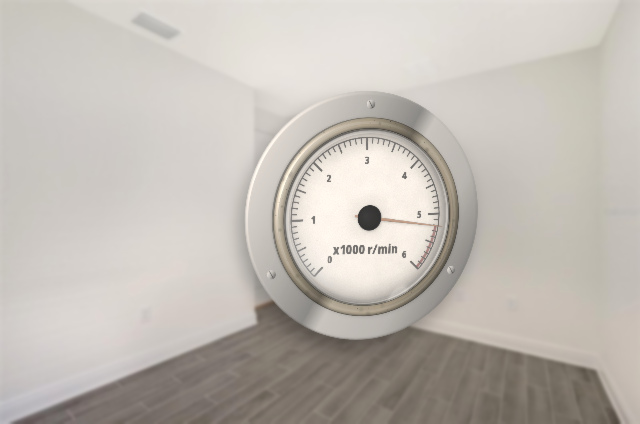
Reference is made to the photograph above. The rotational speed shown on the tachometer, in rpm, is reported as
5200 rpm
